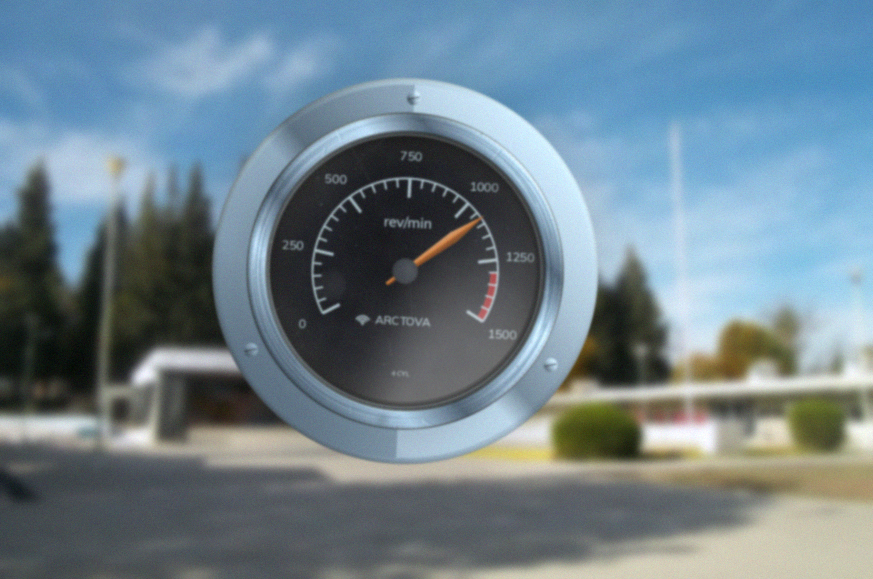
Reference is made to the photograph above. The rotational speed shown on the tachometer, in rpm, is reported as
1075 rpm
